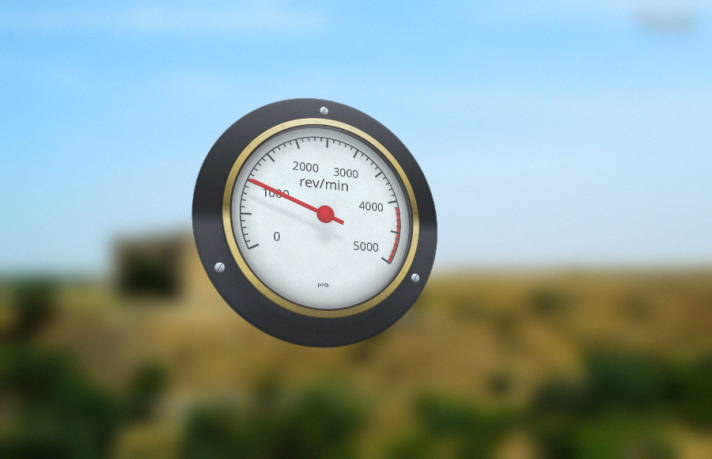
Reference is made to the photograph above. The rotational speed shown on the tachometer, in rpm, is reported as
1000 rpm
